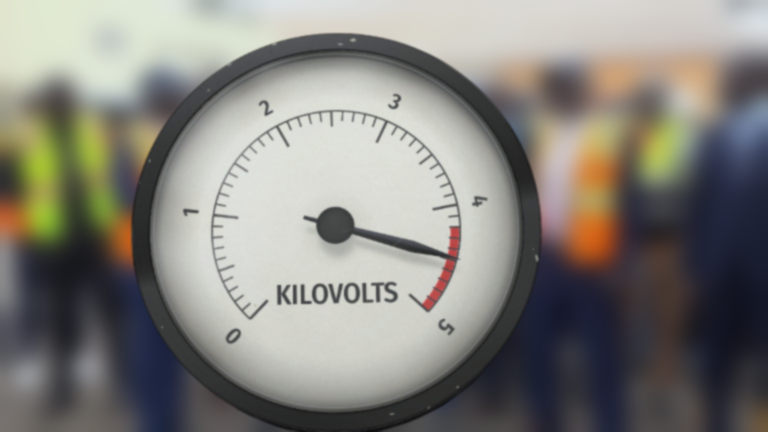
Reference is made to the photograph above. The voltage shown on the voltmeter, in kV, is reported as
4.5 kV
